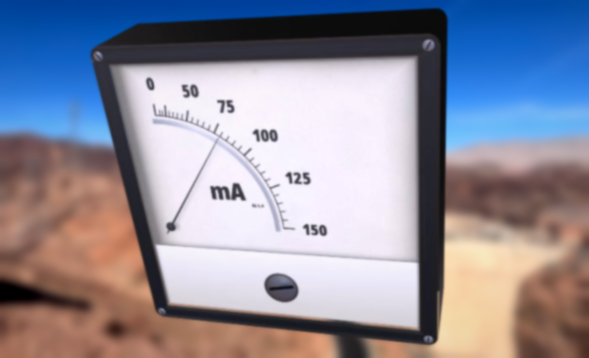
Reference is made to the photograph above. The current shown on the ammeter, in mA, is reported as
80 mA
